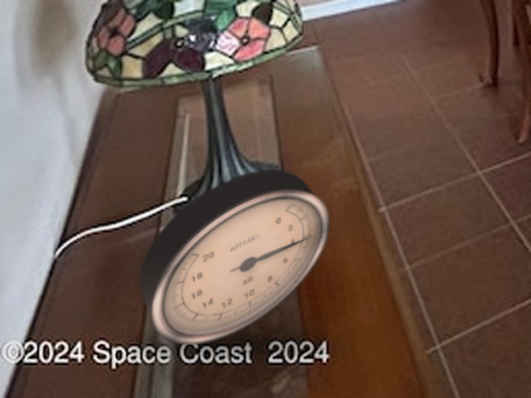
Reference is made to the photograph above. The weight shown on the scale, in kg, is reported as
4 kg
